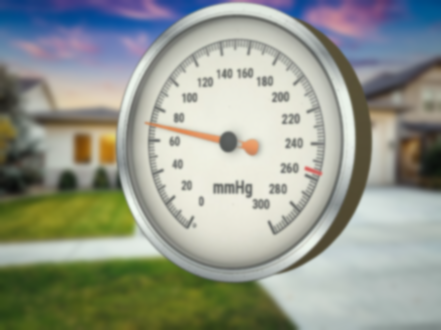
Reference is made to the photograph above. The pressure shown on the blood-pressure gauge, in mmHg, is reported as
70 mmHg
